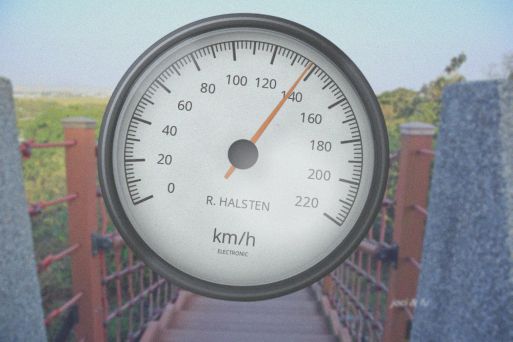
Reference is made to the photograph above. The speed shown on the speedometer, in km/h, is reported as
138 km/h
